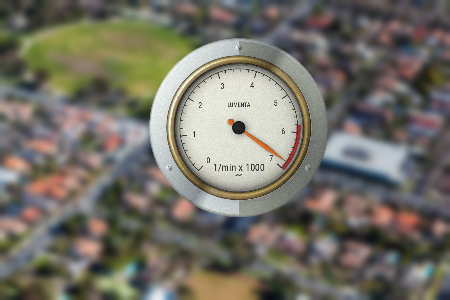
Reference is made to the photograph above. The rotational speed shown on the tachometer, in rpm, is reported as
6800 rpm
